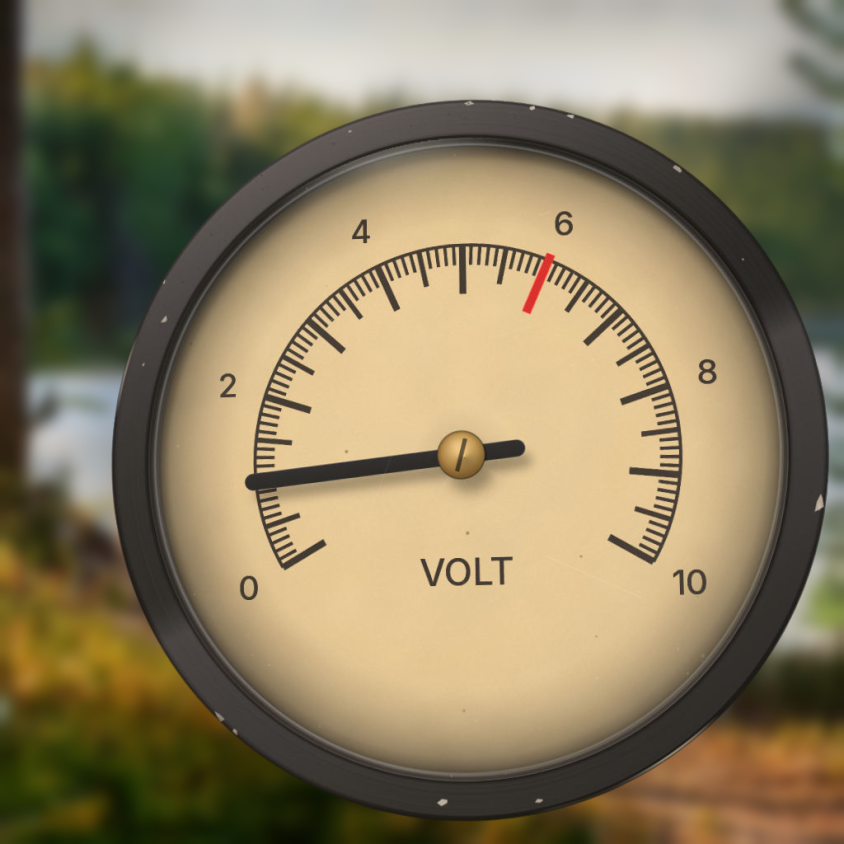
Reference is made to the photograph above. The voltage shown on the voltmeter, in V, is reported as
1 V
